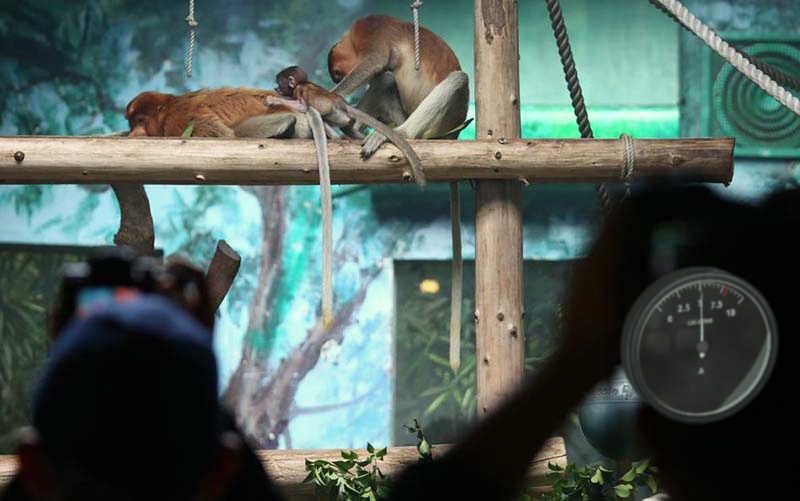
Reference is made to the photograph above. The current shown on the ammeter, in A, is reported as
5 A
